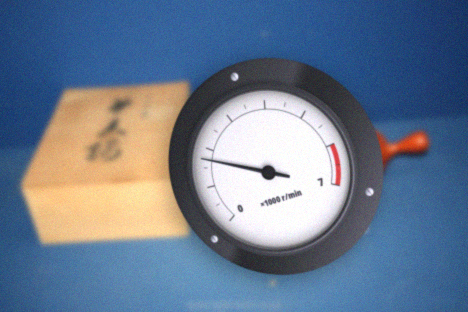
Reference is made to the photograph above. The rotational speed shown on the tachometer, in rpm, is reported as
1750 rpm
